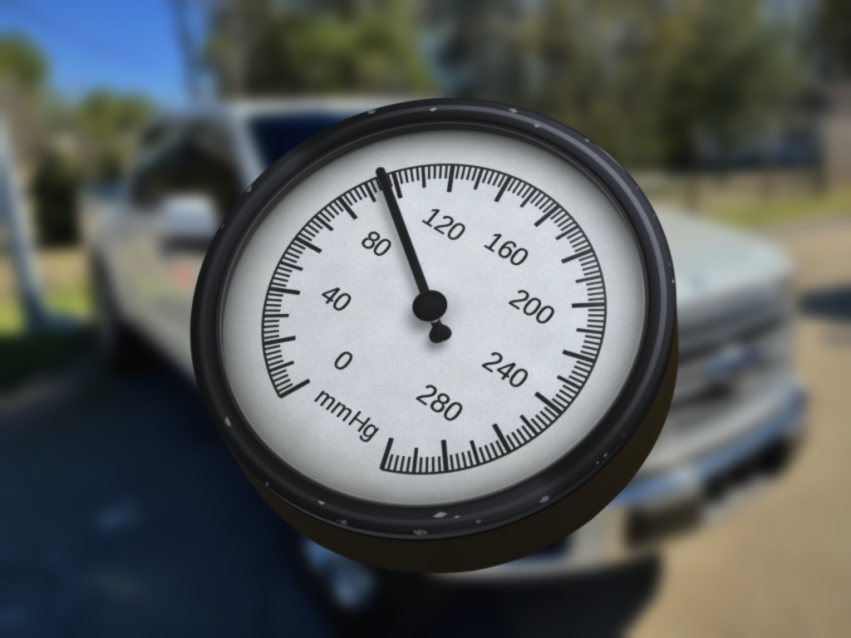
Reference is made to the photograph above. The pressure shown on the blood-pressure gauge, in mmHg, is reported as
96 mmHg
